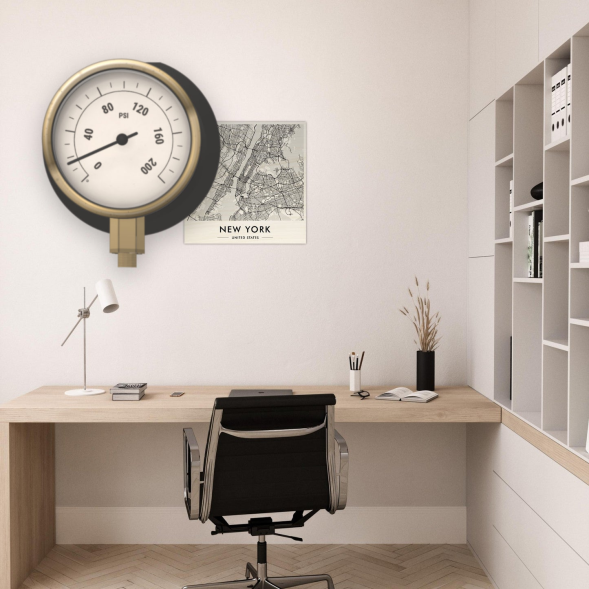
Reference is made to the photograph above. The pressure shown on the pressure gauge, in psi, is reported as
15 psi
